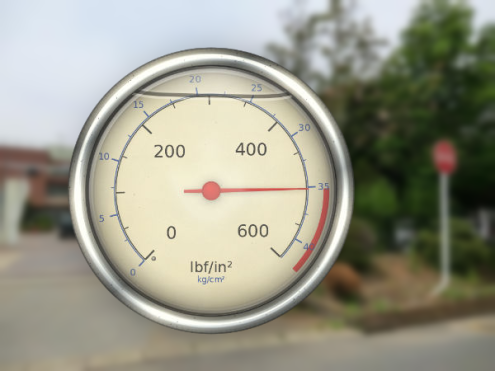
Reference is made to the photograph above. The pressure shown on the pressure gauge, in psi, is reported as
500 psi
